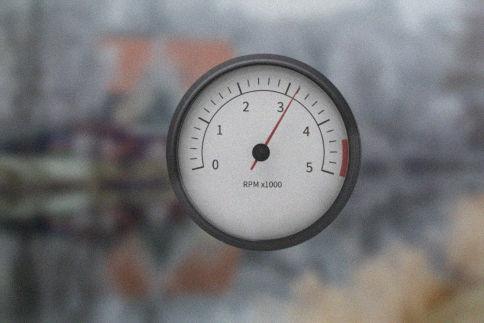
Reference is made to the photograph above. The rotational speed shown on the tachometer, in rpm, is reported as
3200 rpm
